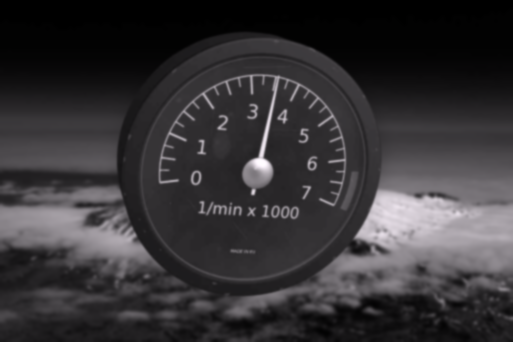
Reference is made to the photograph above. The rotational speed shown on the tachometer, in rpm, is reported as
3500 rpm
